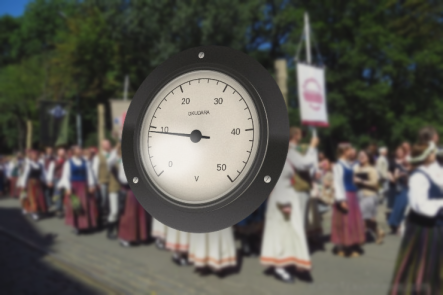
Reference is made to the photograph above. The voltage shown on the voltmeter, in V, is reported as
9 V
